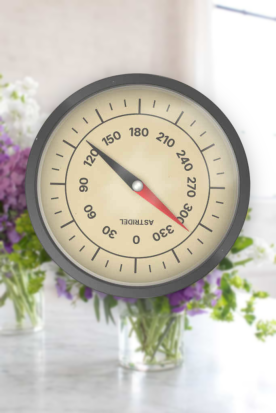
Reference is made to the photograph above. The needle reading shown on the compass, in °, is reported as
310 °
